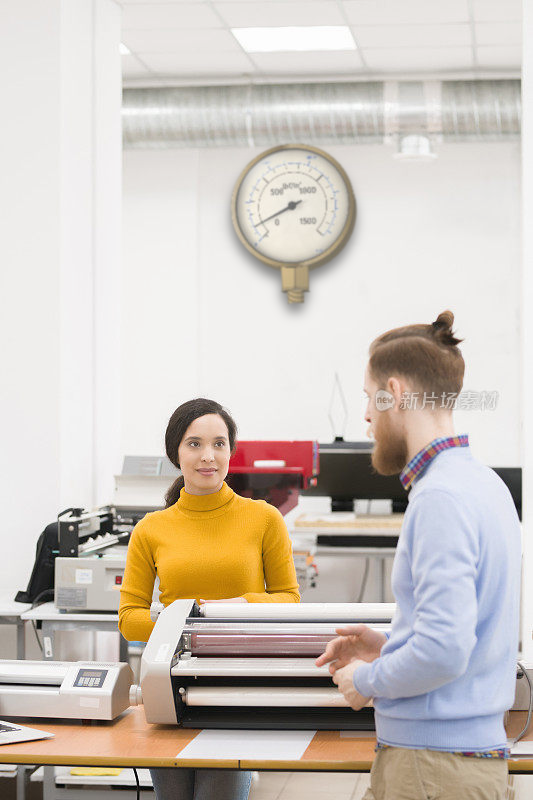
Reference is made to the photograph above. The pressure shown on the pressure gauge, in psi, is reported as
100 psi
